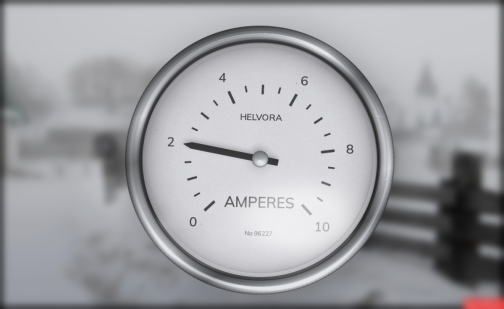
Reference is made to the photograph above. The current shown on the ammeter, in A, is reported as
2 A
